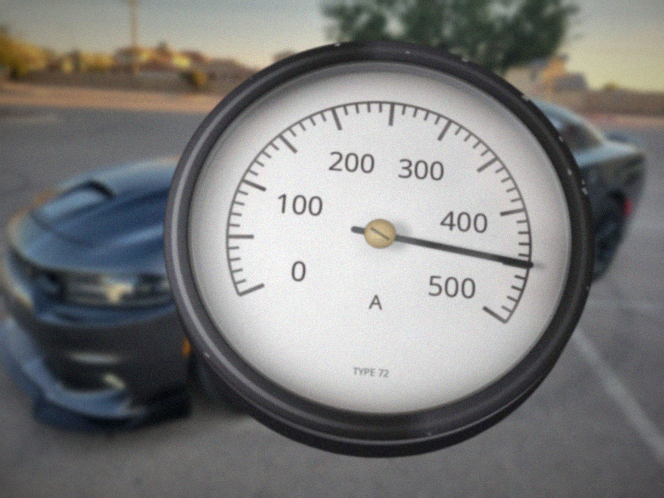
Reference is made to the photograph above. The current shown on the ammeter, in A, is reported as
450 A
